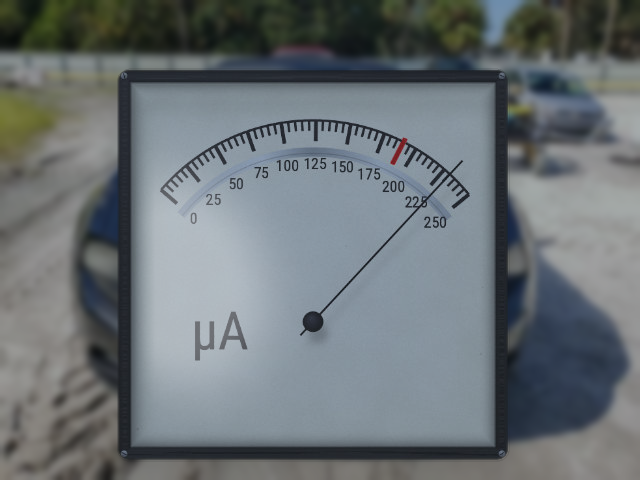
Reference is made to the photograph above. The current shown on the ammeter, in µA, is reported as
230 µA
